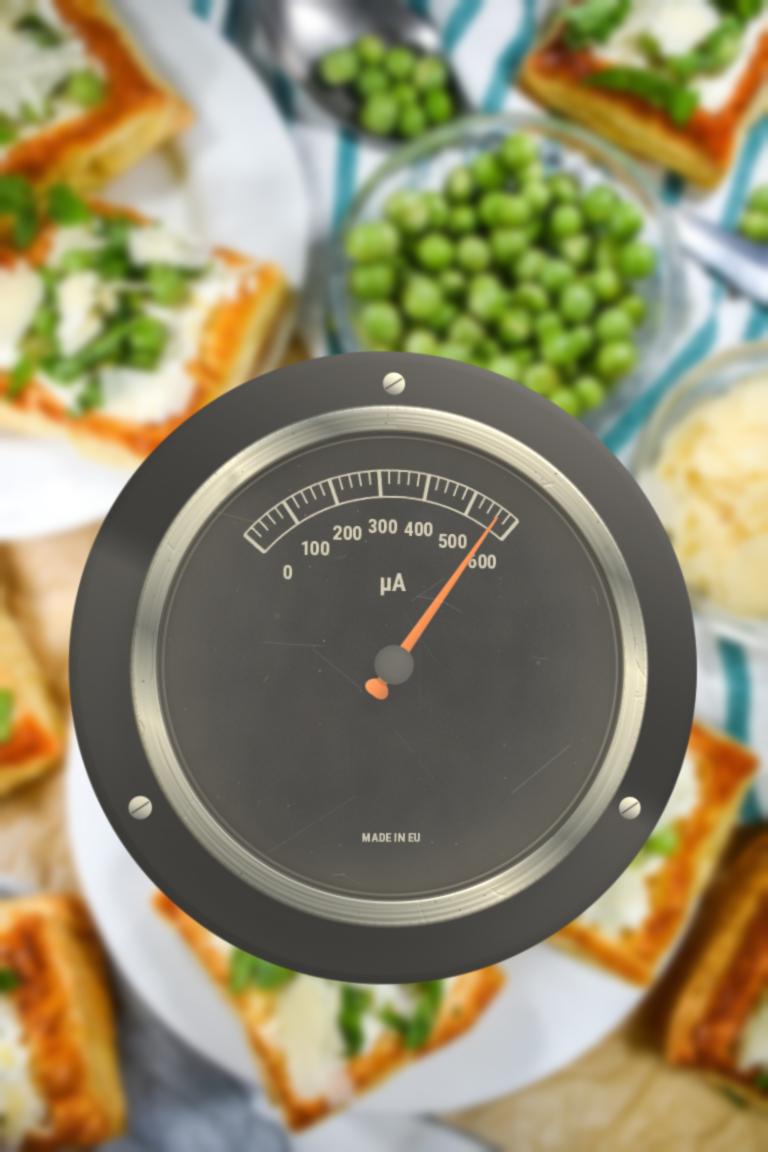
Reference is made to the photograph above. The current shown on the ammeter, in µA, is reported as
560 µA
